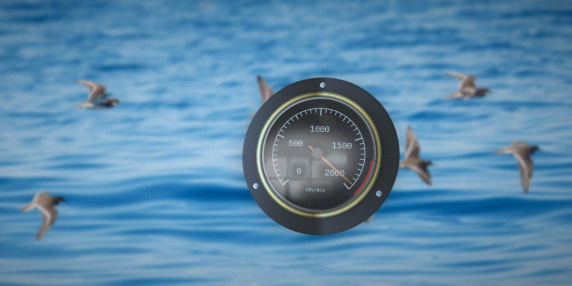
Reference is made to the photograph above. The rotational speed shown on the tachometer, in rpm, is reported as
1950 rpm
